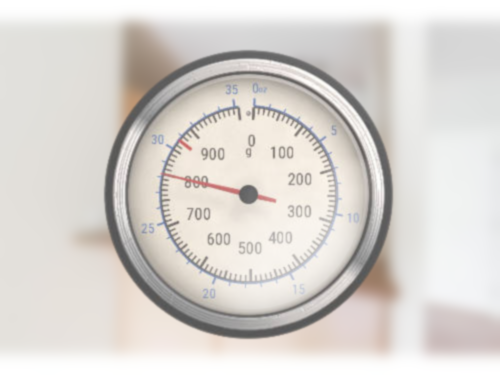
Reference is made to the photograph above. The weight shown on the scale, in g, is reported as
800 g
